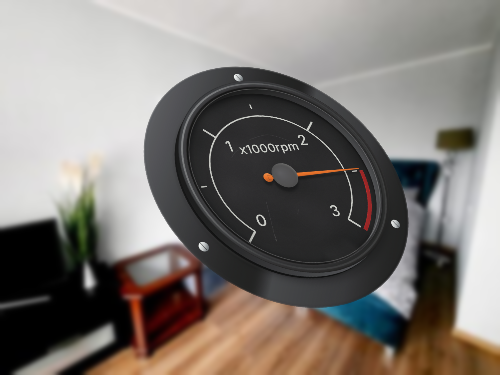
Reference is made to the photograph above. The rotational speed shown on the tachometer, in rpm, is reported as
2500 rpm
